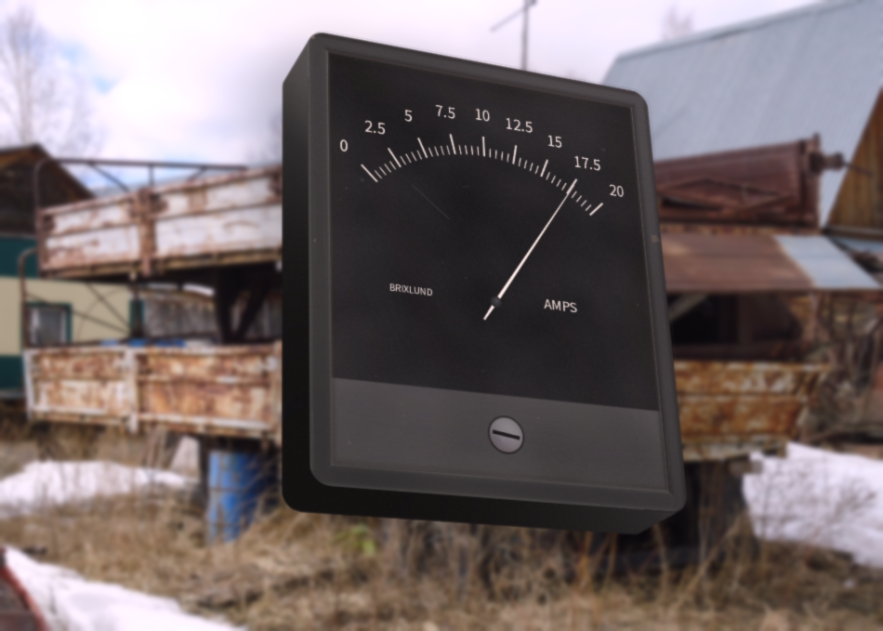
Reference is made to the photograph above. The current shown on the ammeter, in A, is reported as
17.5 A
